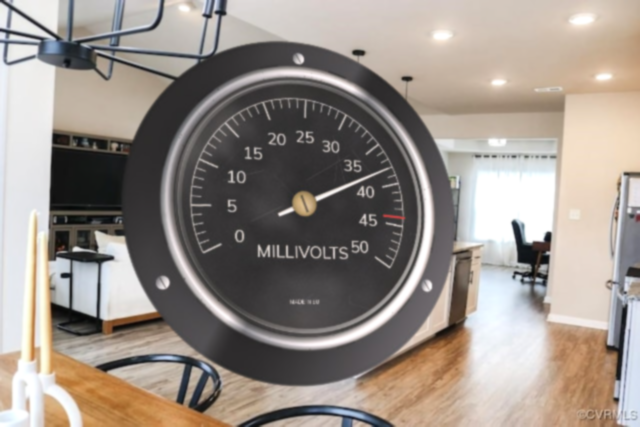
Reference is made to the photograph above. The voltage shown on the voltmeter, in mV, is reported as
38 mV
